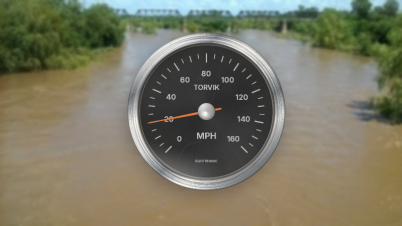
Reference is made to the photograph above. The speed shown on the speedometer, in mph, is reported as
20 mph
